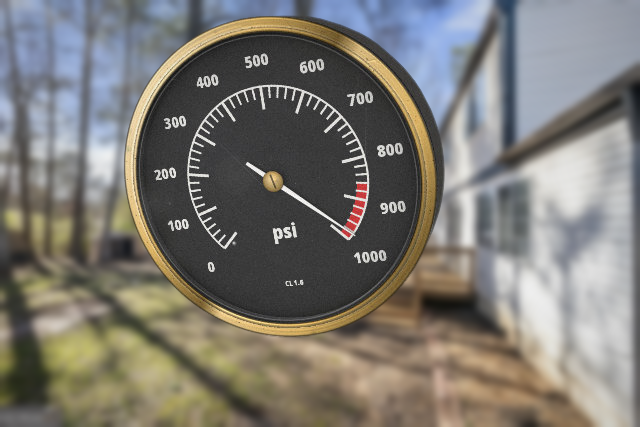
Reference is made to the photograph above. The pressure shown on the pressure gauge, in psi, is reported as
980 psi
